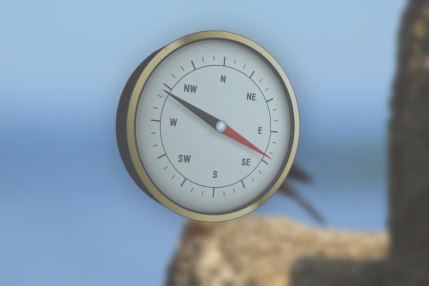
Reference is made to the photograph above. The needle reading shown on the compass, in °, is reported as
115 °
